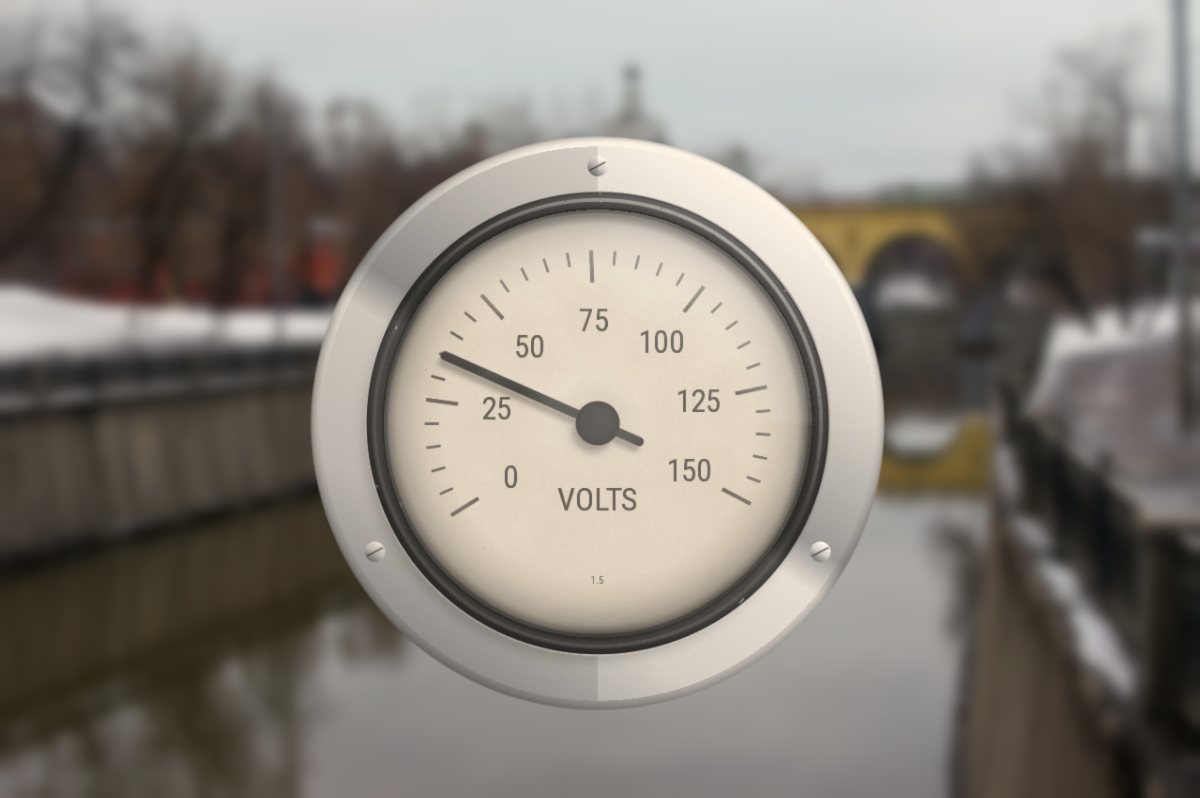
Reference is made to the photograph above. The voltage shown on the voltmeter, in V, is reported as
35 V
